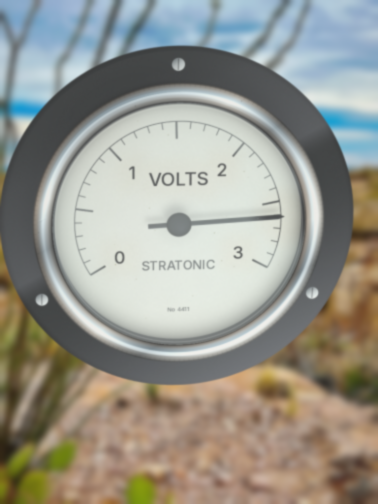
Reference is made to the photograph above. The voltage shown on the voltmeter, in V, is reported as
2.6 V
